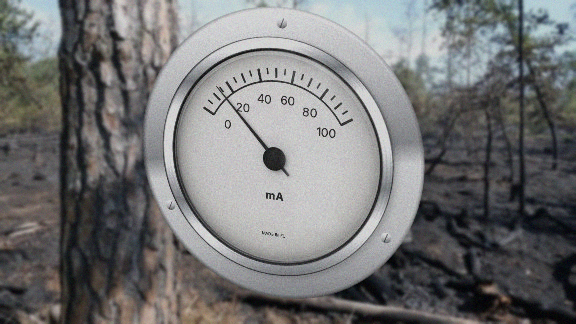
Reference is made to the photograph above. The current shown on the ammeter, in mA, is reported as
15 mA
